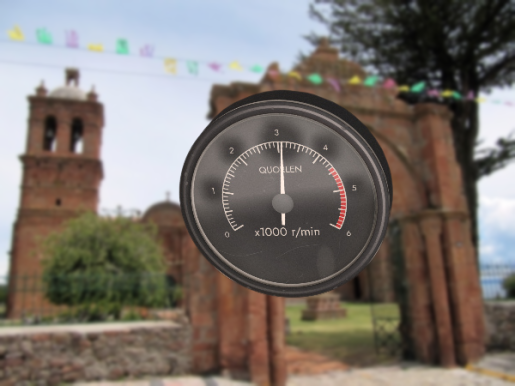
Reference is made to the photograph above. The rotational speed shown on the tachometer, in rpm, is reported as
3100 rpm
